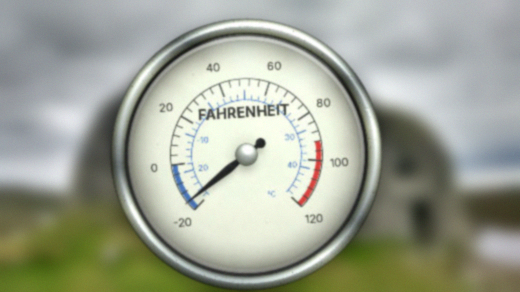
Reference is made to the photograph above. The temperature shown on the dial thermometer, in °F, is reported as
-16 °F
